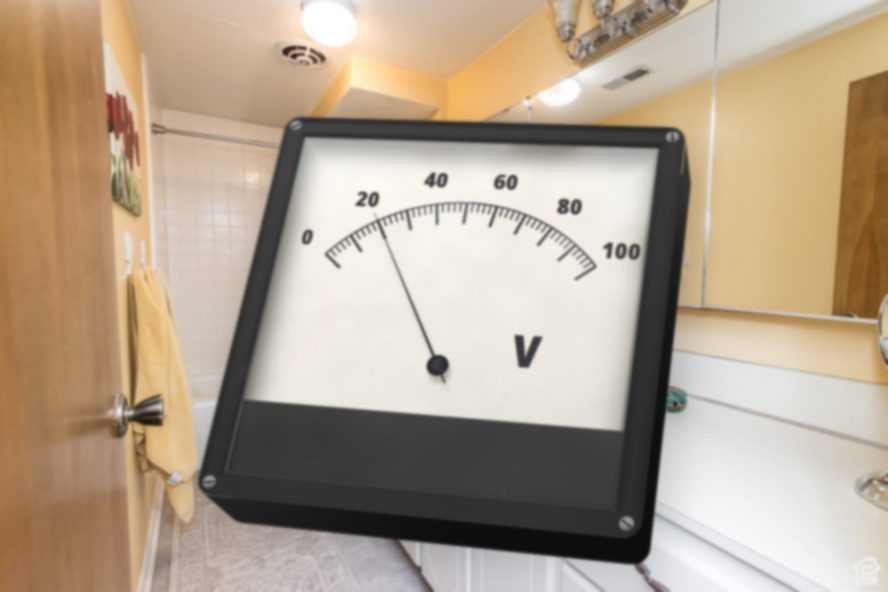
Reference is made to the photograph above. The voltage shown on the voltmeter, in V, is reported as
20 V
